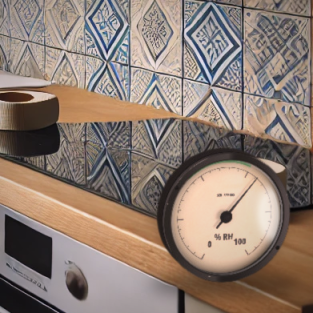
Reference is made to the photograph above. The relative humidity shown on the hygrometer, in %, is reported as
64 %
